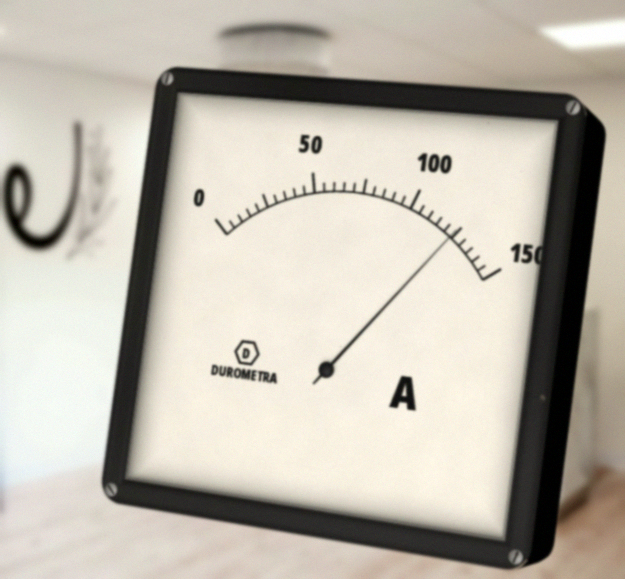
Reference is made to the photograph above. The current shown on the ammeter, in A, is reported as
125 A
